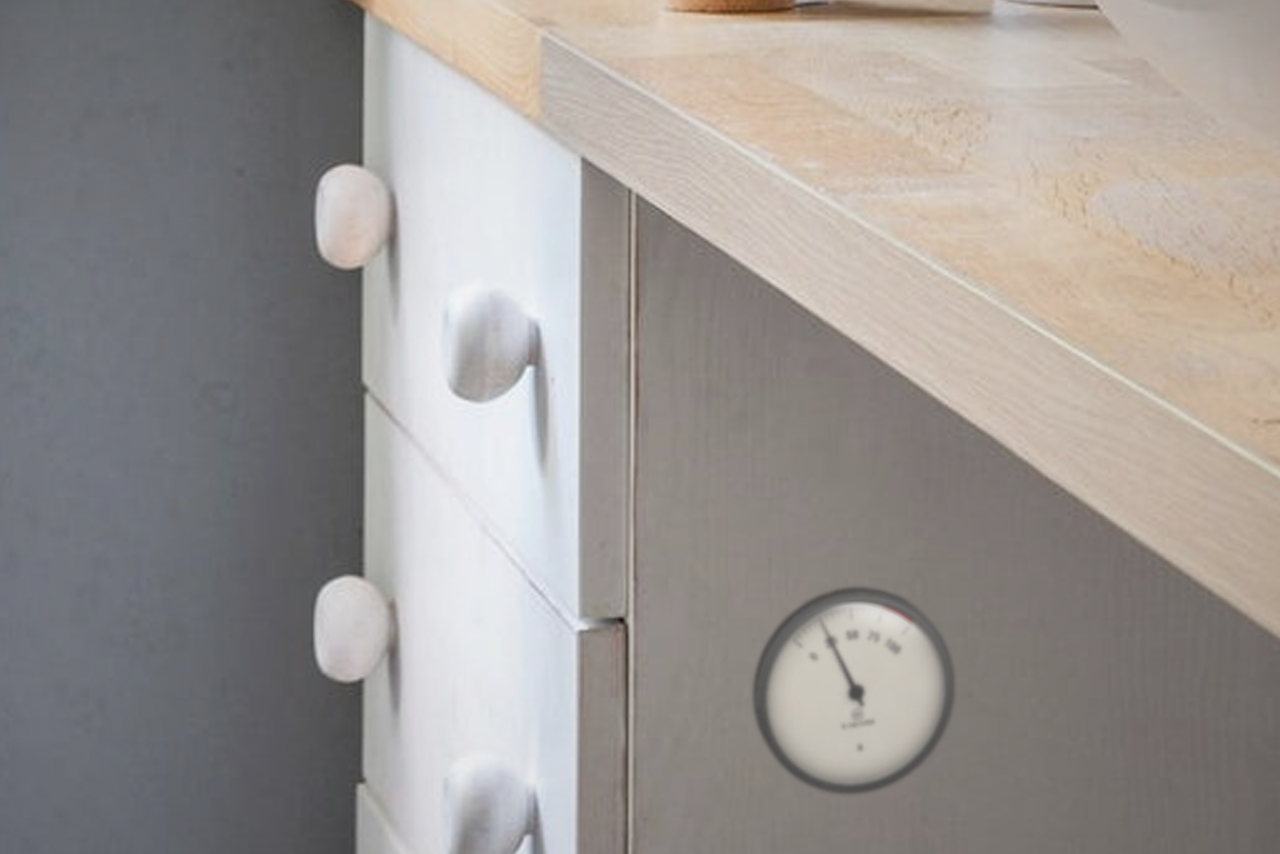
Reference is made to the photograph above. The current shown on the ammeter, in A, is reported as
25 A
